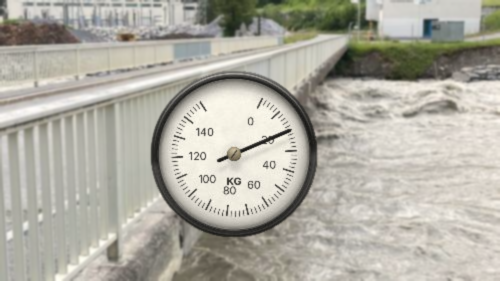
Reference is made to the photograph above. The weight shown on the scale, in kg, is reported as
20 kg
